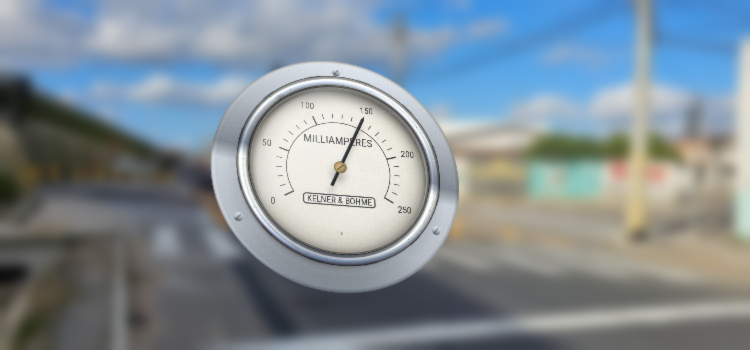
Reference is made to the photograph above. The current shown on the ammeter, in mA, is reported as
150 mA
